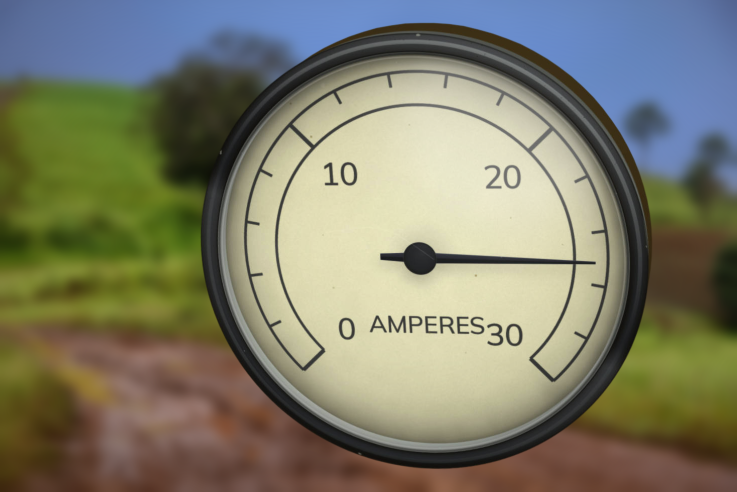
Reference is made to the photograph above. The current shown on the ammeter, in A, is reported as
25 A
